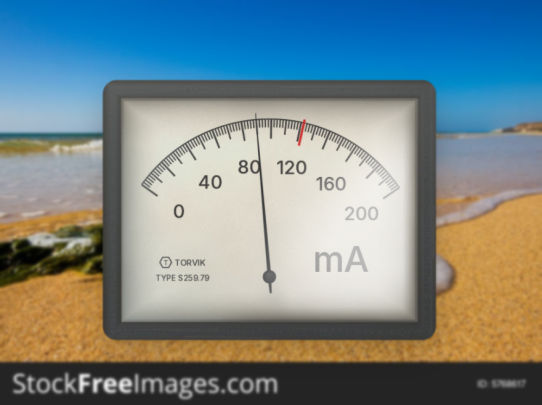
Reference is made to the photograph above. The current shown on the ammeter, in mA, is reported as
90 mA
